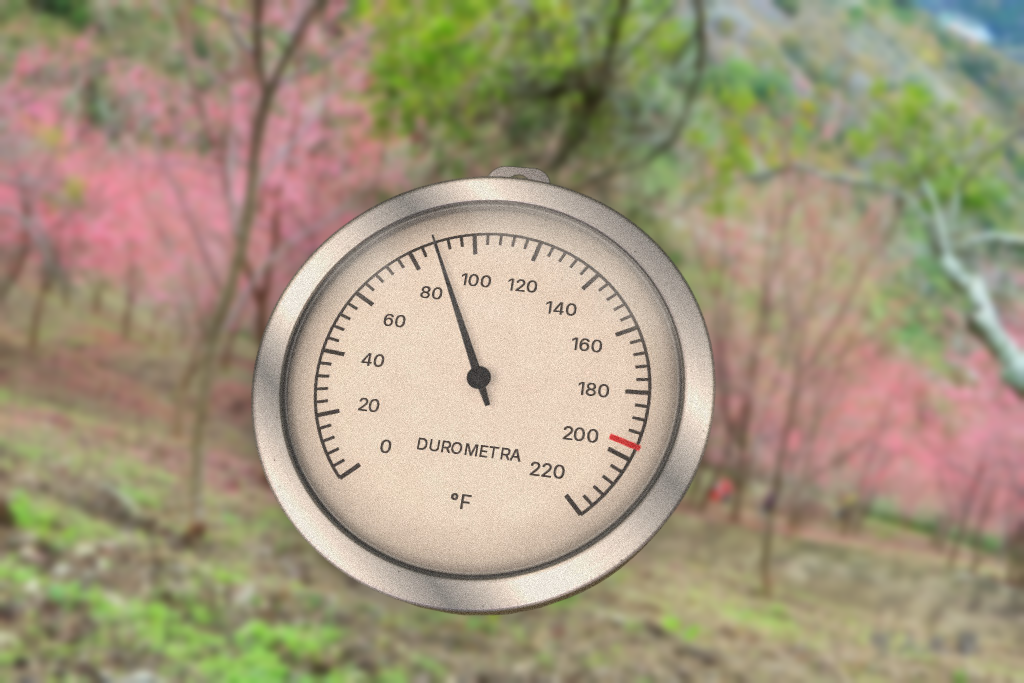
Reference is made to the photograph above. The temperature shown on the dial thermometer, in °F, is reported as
88 °F
